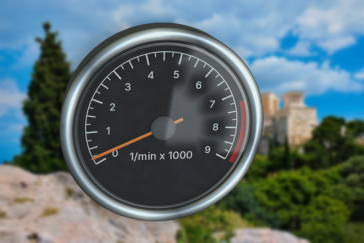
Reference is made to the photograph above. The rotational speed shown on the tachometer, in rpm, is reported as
250 rpm
